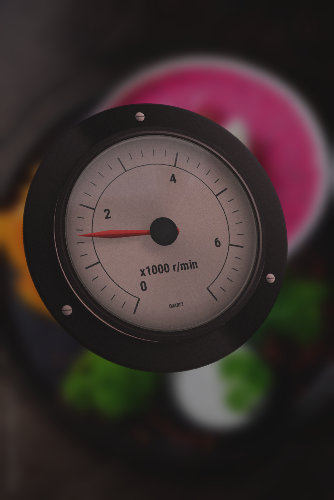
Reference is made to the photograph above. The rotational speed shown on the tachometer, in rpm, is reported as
1500 rpm
